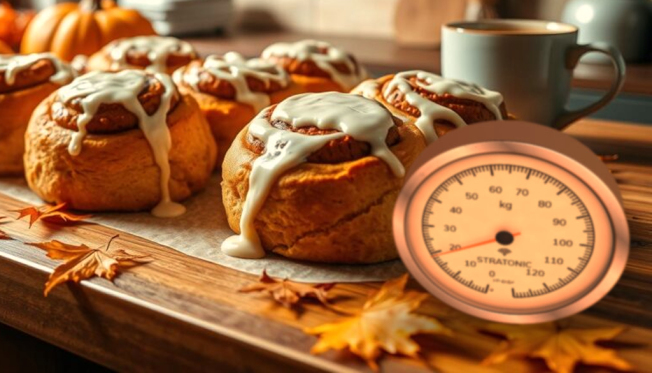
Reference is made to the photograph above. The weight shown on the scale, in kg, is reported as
20 kg
